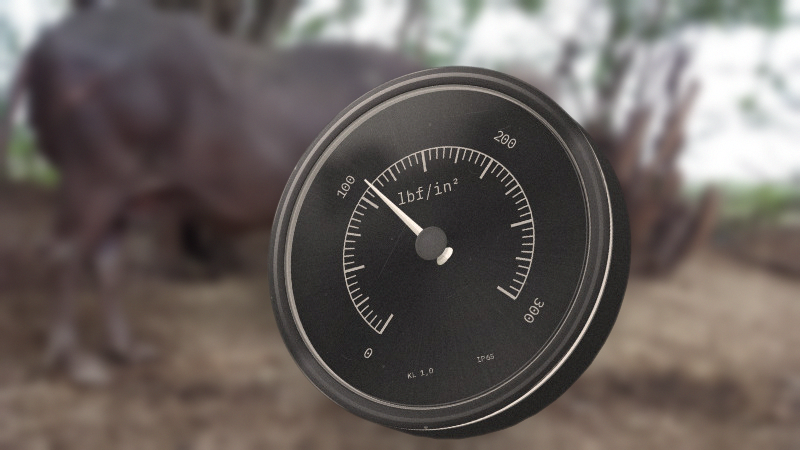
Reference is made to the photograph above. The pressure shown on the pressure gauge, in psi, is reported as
110 psi
